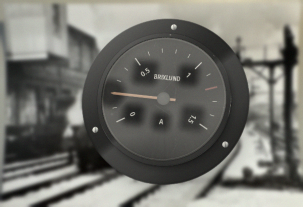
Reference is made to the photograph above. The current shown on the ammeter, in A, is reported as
0.2 A
